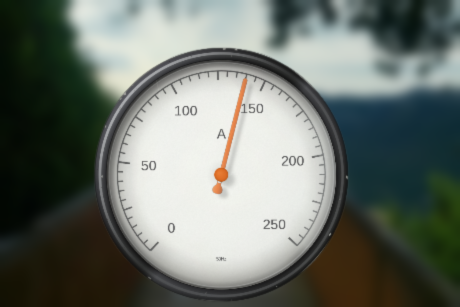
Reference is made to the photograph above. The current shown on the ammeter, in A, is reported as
140 A
